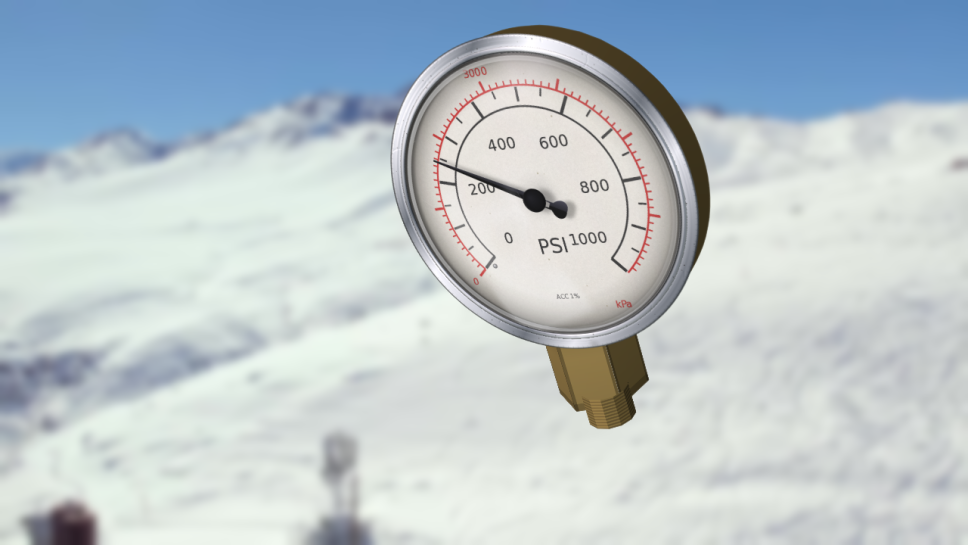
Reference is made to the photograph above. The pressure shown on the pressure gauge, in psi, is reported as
250 psi
